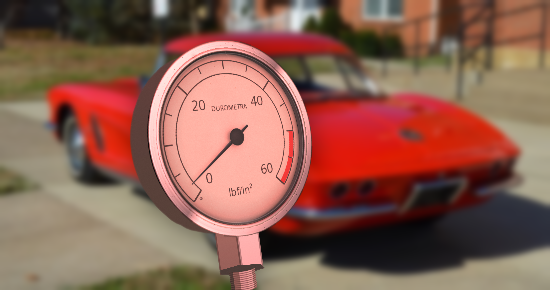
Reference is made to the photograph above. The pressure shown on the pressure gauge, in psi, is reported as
2.5 psi
